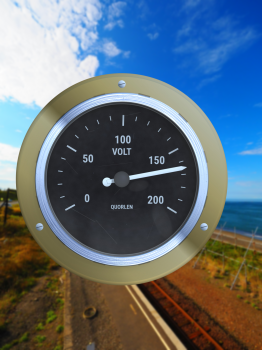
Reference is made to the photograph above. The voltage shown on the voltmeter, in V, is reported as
165 V
